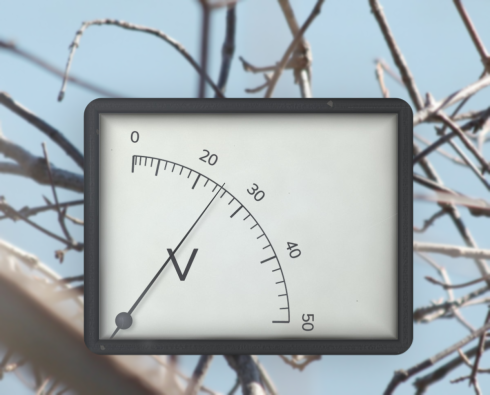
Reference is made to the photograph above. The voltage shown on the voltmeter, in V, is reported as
25 V
